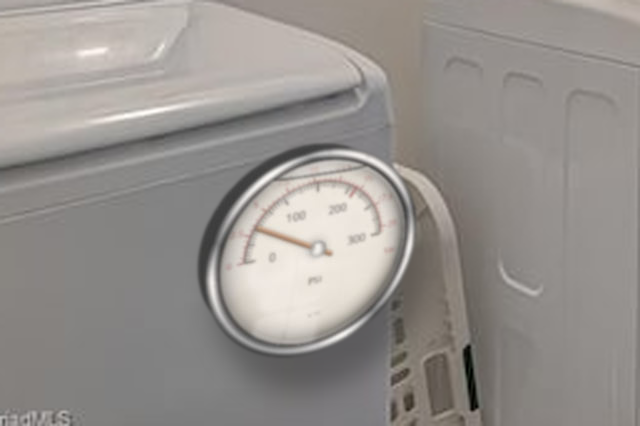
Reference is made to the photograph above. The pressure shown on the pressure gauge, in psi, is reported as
50 psi
